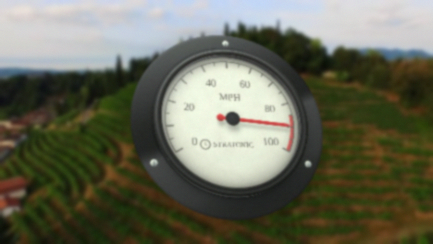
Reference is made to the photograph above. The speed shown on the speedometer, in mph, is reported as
90 mph
